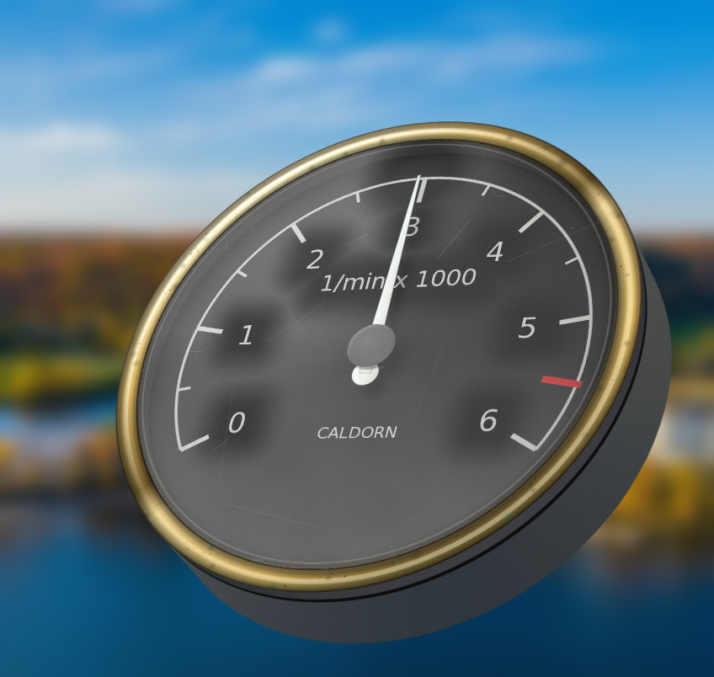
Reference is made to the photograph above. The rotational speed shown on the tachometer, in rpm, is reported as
3000 rpm
